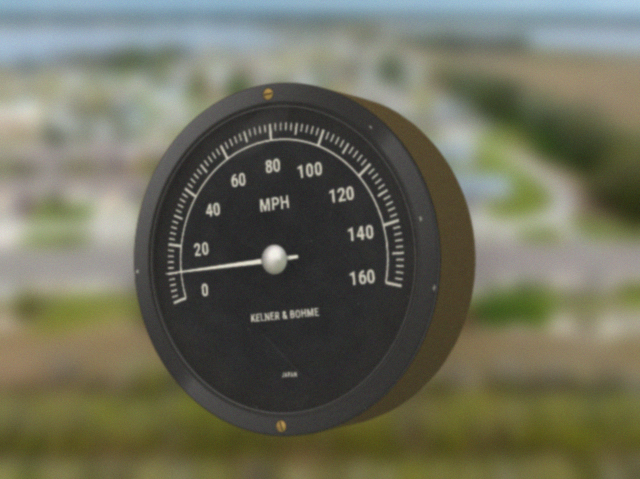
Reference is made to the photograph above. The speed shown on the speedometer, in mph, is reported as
10 mph
